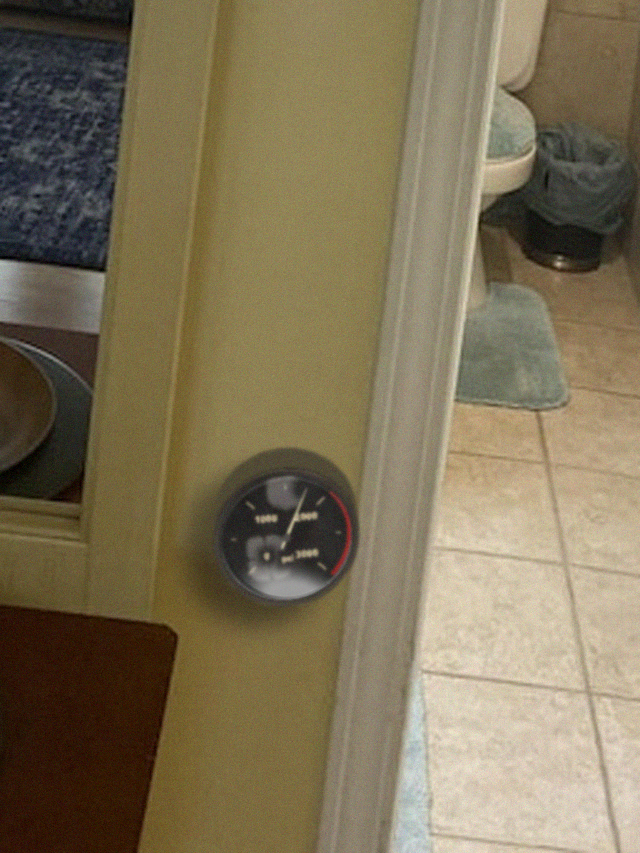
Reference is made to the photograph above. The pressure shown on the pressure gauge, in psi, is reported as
1750 psi
